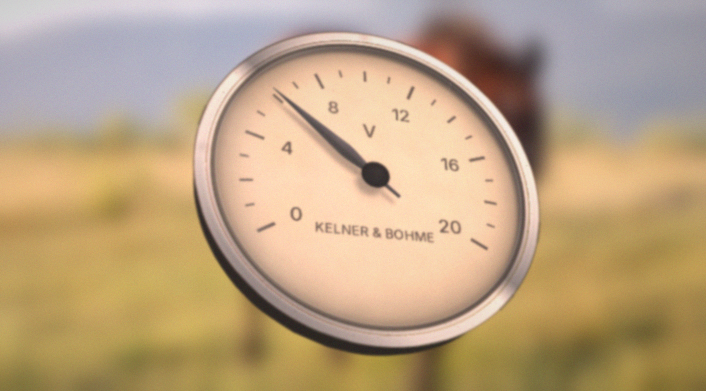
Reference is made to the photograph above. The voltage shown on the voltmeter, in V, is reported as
6 V
